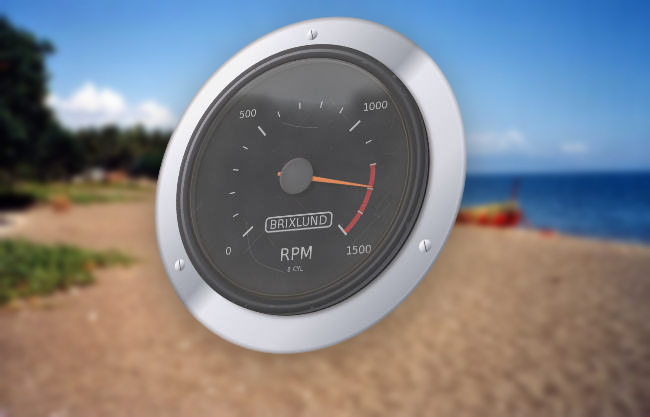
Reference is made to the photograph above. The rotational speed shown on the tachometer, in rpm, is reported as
1300 rpm
